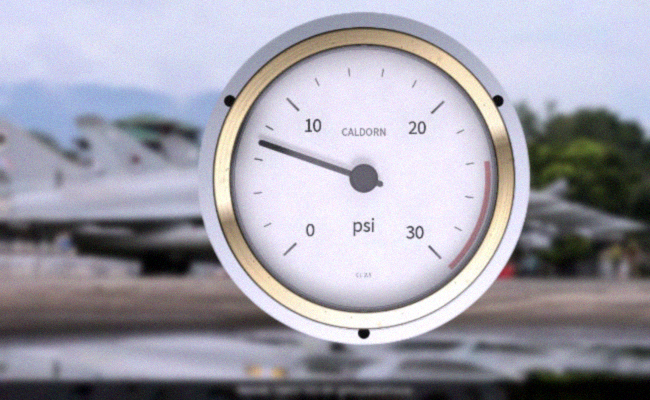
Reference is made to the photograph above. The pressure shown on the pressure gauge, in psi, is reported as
7 psi
